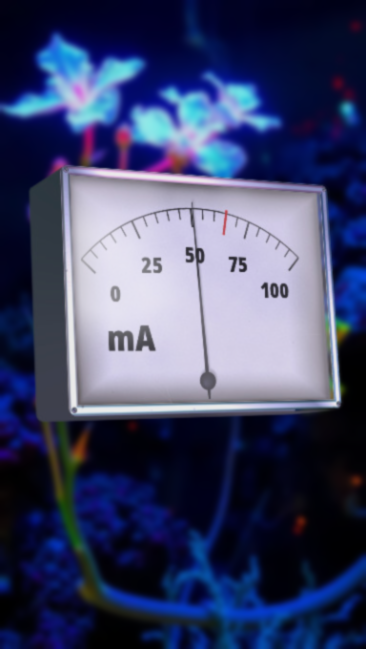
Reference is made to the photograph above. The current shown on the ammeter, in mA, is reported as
50 mA
